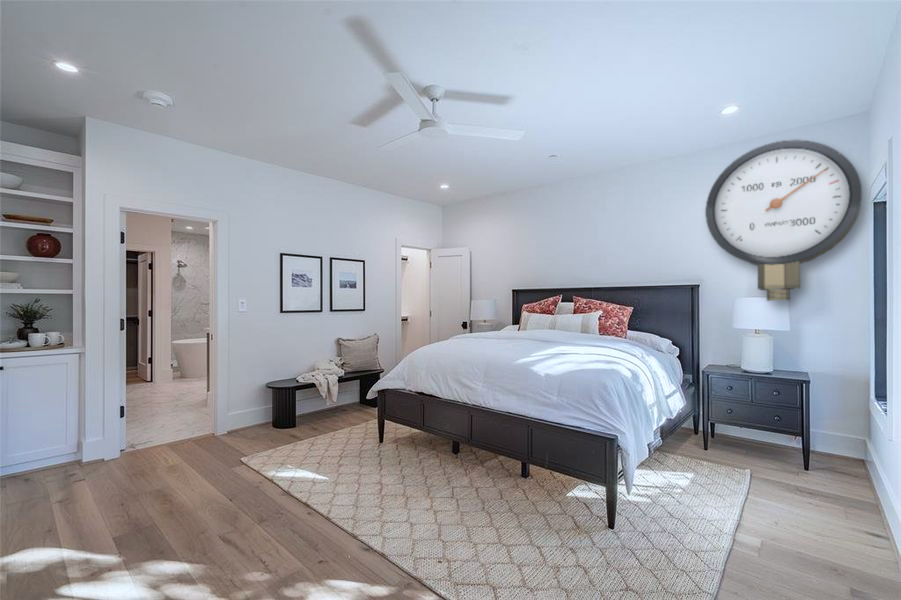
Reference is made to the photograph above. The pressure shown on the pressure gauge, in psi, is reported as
2100 psi
